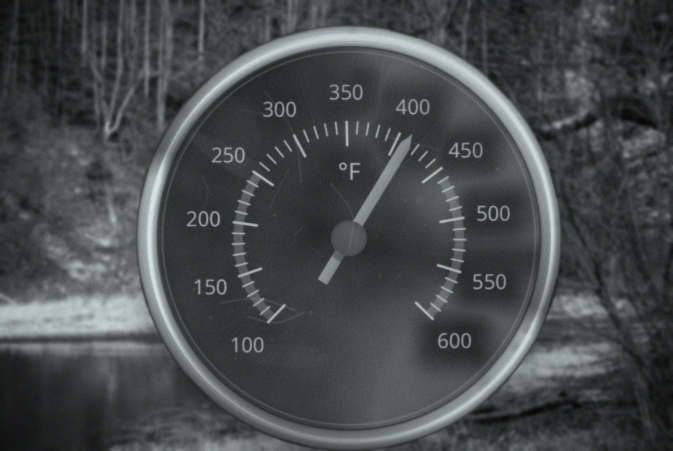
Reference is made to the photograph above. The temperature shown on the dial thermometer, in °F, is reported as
410 °F
